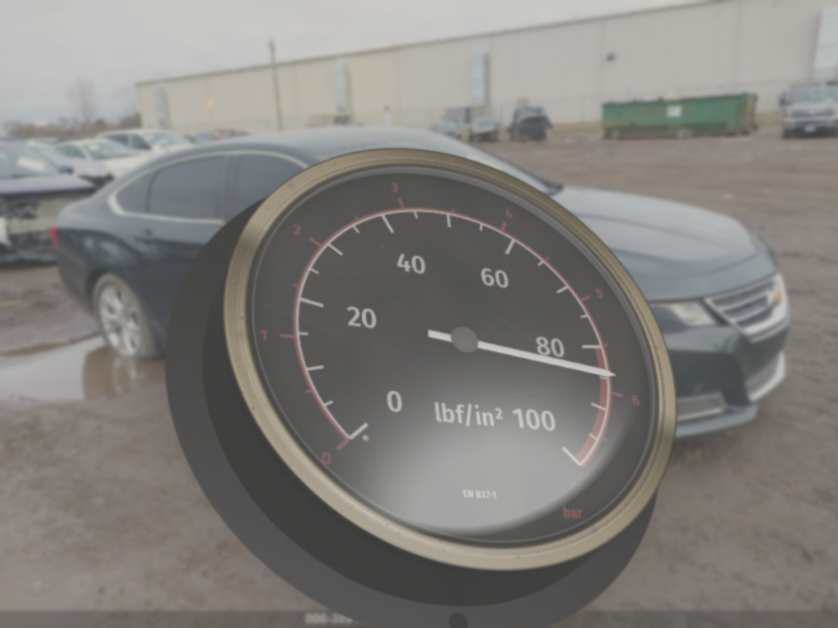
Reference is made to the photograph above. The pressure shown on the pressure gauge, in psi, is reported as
85 psi
